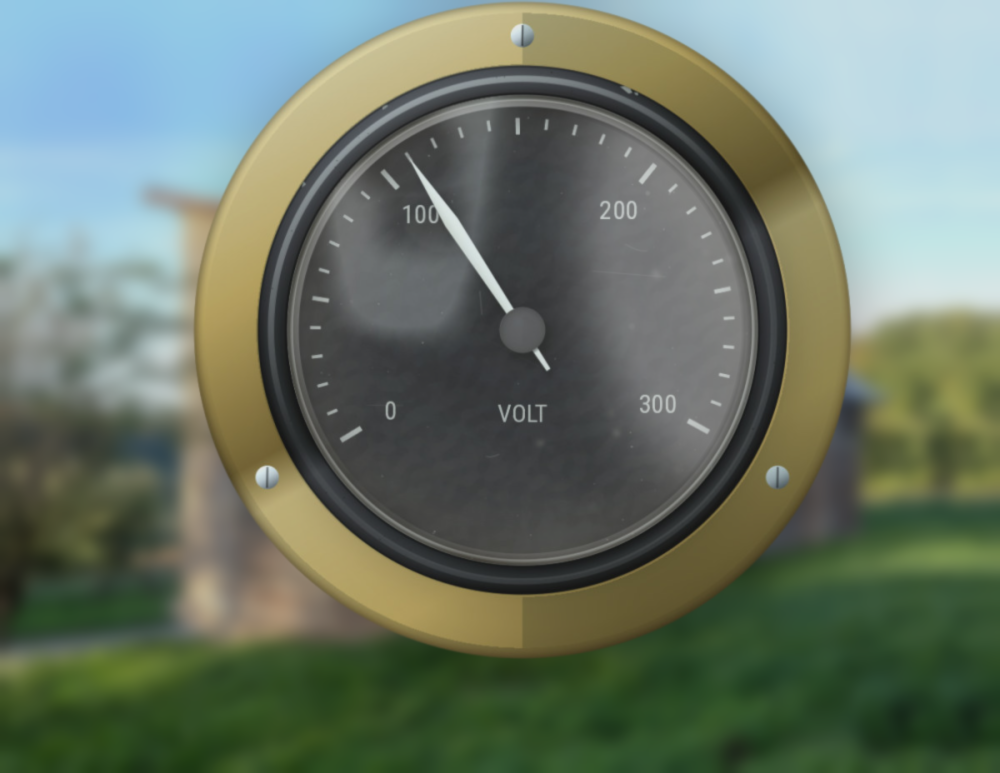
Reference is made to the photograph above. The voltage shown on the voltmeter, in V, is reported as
110 V
